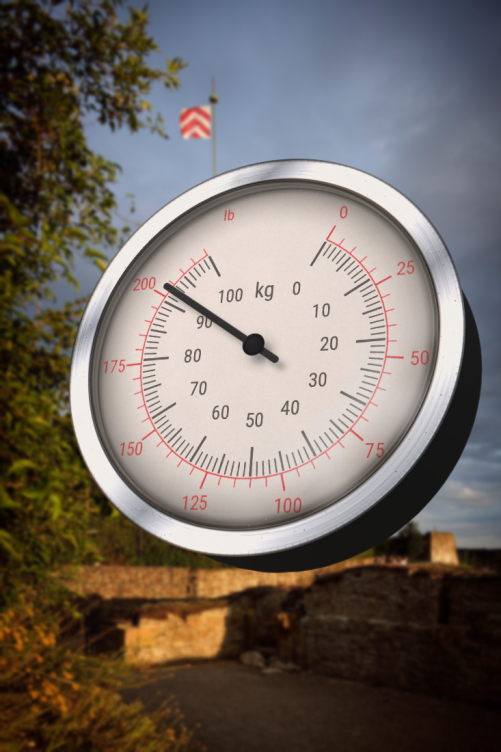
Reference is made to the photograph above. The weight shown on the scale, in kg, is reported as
92 kg
